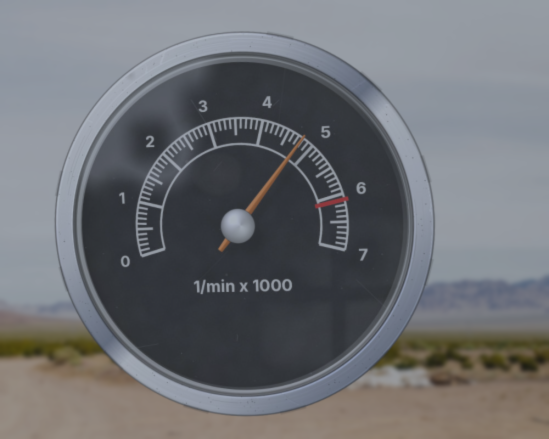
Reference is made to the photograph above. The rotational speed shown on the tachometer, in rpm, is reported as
4800 rpm
